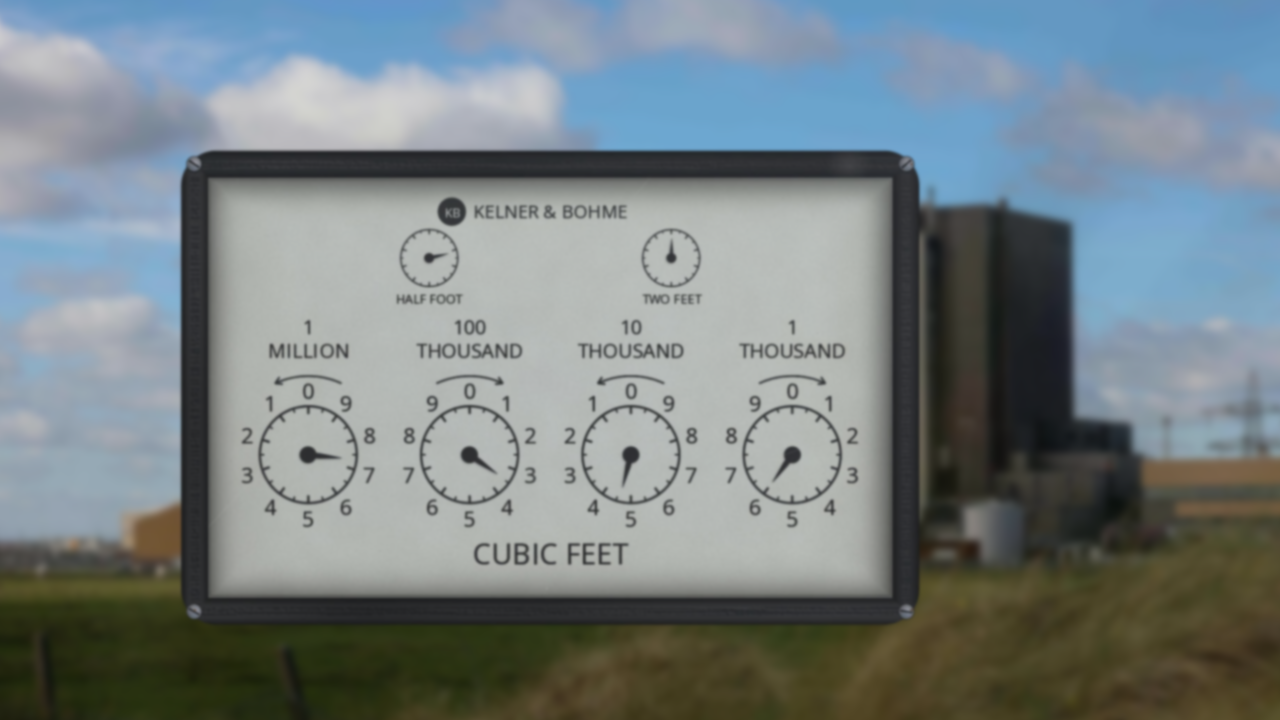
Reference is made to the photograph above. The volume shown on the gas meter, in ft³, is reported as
734600 ft³
